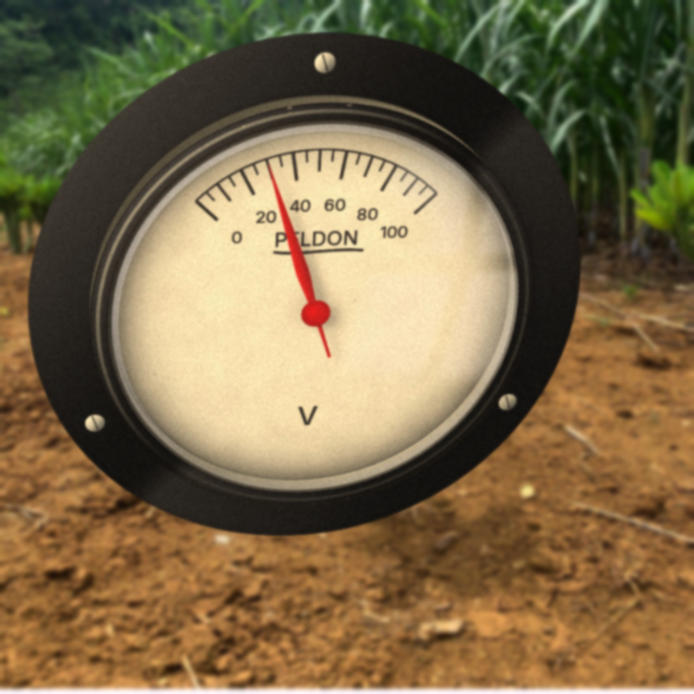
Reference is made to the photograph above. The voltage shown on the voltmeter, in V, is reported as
30 V
